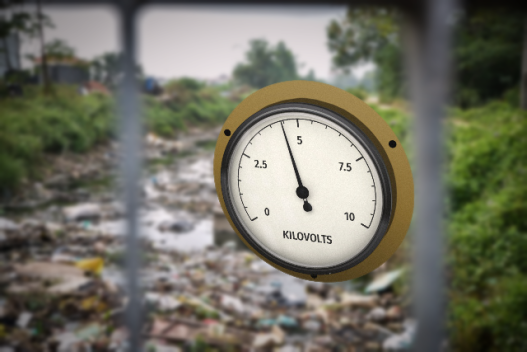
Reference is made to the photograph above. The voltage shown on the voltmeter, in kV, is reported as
4.5 kV
